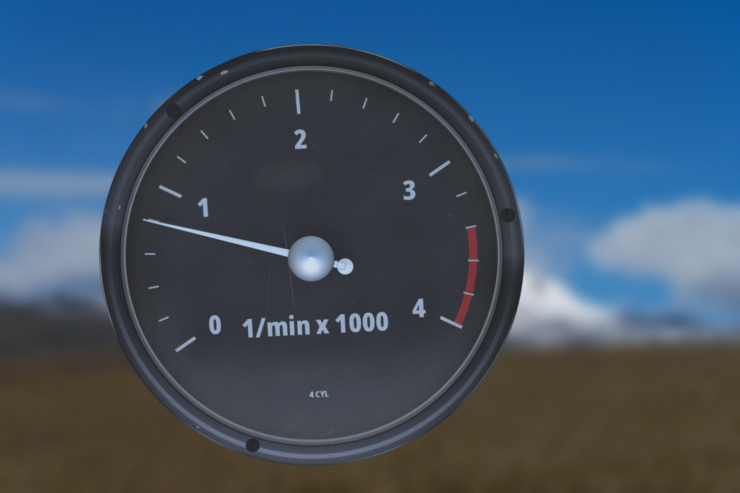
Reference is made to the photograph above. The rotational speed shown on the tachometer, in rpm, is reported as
800 rpm
